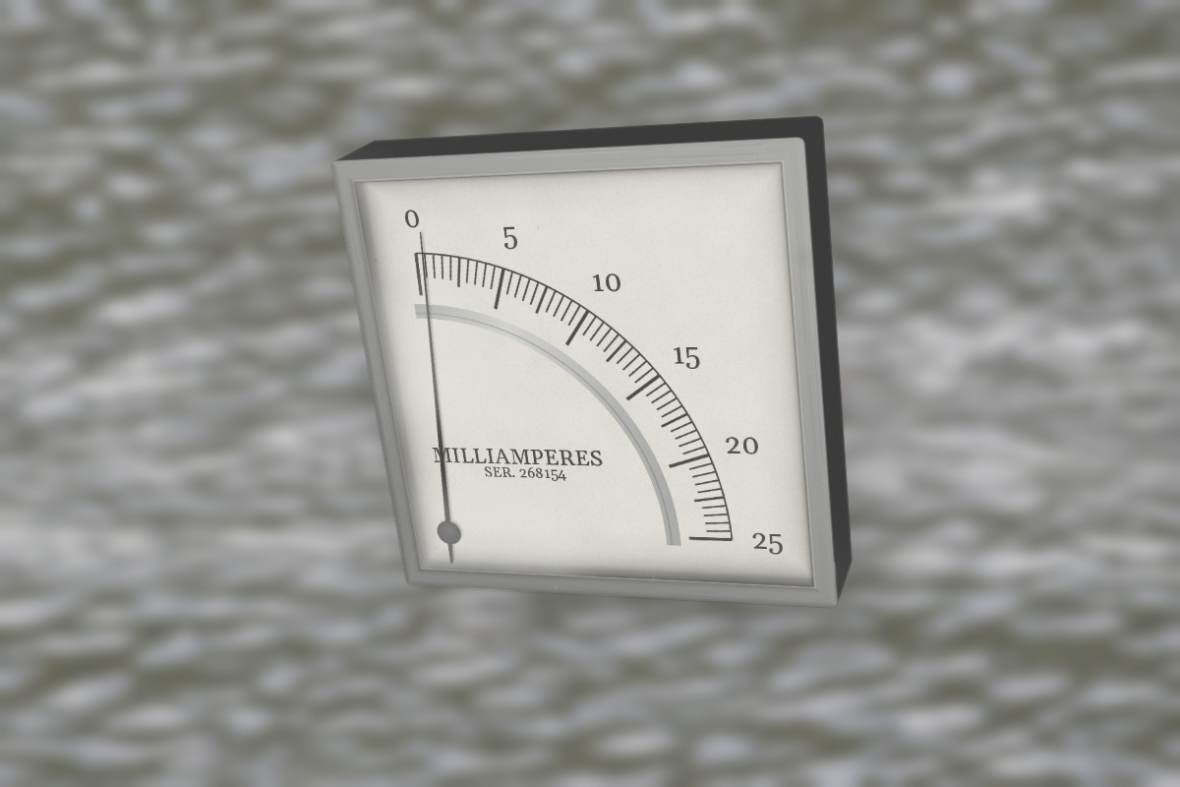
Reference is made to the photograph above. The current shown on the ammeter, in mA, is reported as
0.5 mA
